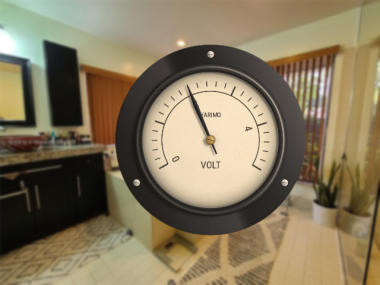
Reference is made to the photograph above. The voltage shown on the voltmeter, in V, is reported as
2 V
